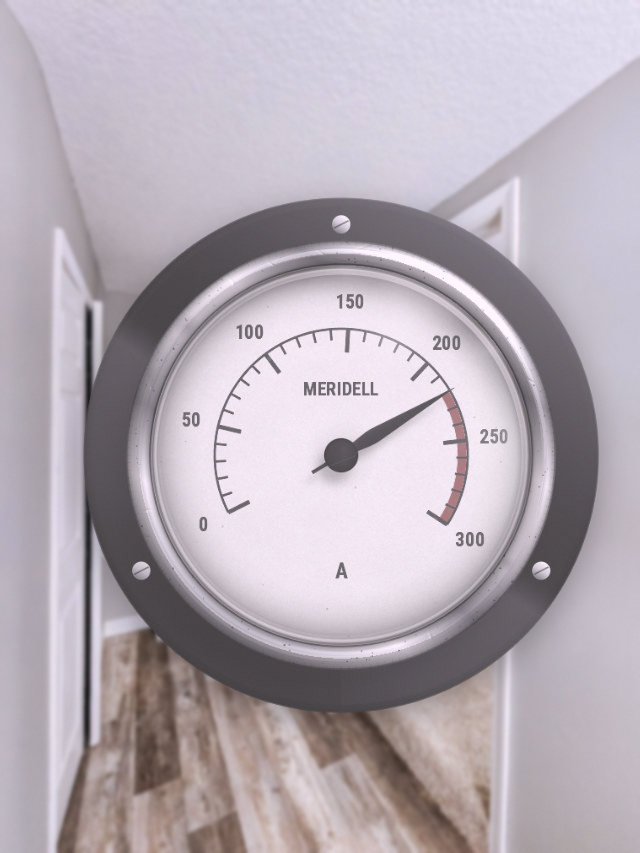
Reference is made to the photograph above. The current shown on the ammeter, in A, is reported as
220 A
